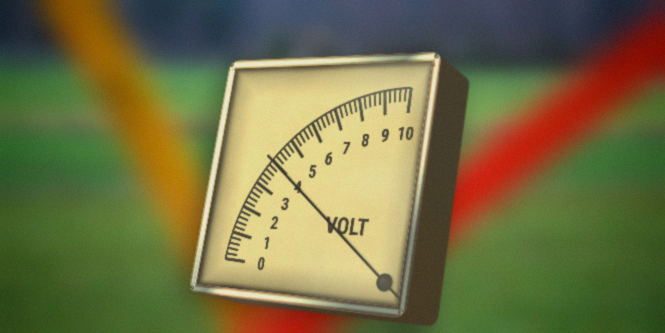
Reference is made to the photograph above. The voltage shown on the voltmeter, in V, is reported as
4 V
